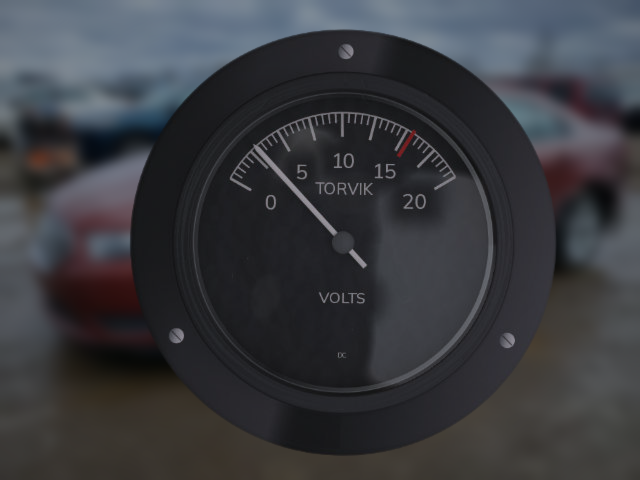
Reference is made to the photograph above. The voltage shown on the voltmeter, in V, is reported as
3 V
